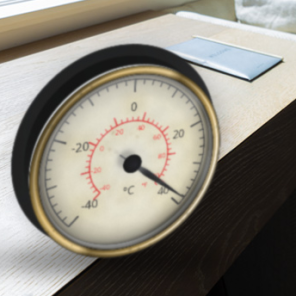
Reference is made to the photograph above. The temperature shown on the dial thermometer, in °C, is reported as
38 °C
